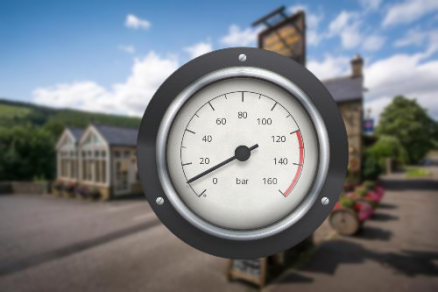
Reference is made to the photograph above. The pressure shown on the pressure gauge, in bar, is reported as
10 bar
